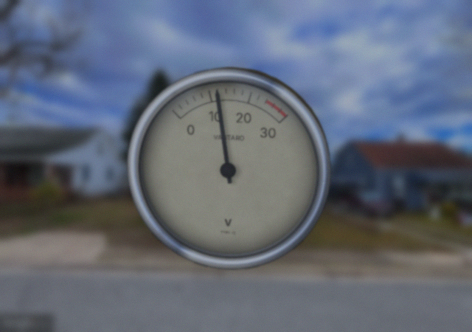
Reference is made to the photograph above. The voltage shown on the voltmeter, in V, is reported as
12 V
